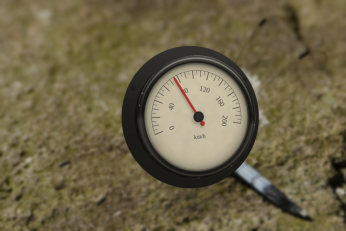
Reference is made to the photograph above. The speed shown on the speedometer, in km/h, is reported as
75 km/h
